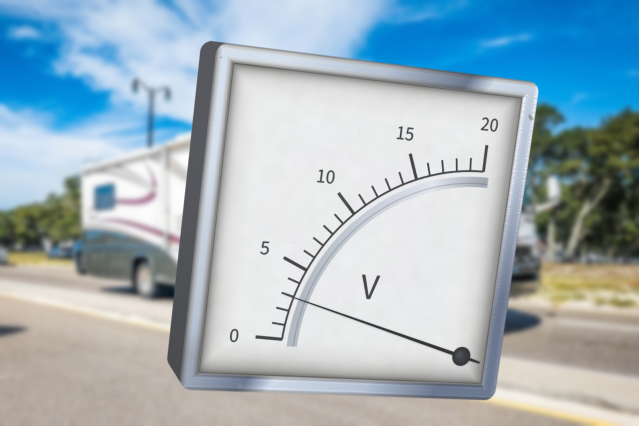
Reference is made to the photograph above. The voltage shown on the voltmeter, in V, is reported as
3 V
